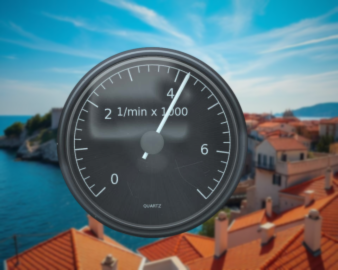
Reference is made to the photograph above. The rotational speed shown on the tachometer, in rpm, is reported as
4200 rpm
